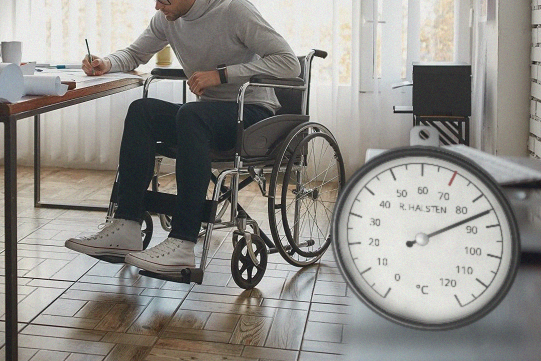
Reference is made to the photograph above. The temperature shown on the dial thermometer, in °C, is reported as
85 °C
